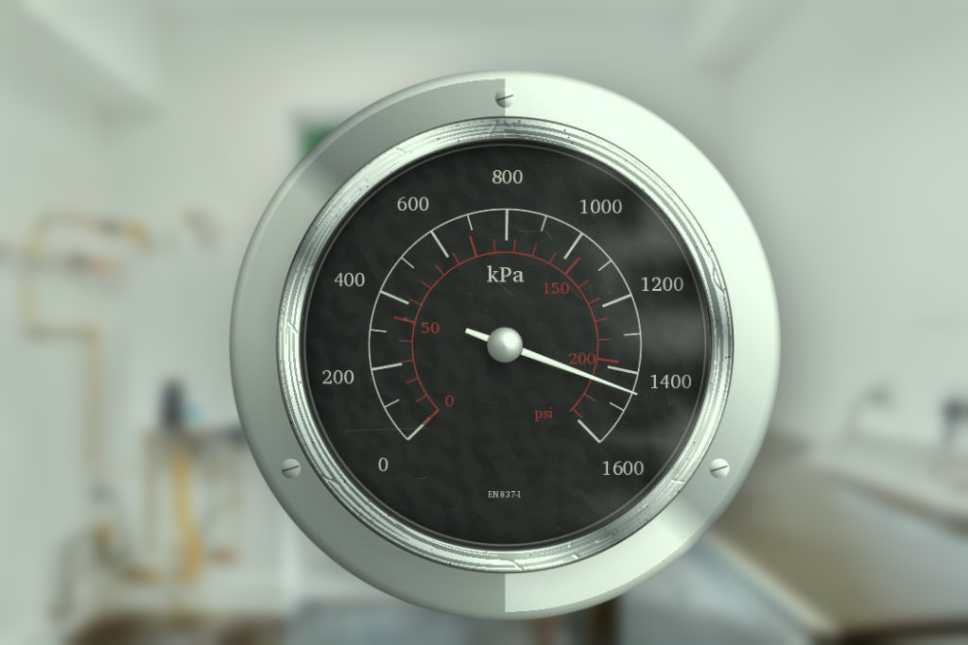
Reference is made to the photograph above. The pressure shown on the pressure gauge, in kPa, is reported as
1450 kPa
